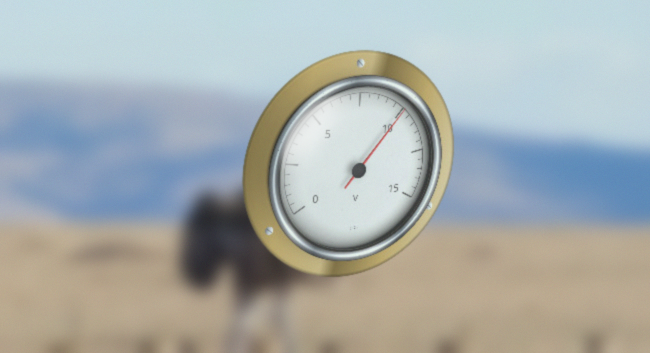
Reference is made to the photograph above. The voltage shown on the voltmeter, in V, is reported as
10 V
